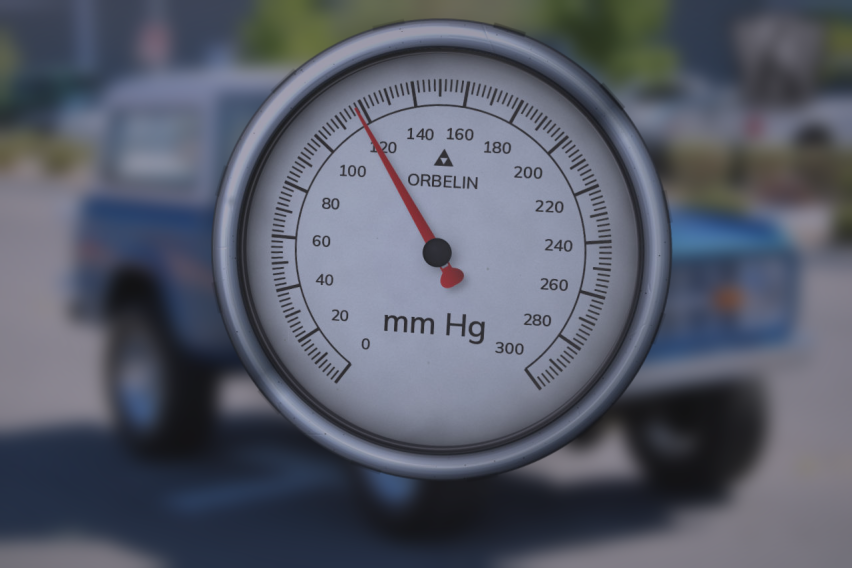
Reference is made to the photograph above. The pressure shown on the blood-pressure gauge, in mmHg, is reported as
118 mmHg
